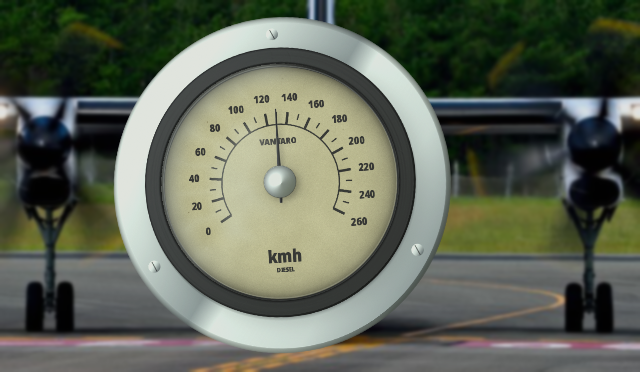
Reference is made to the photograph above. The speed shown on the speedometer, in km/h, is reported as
130 km/h
